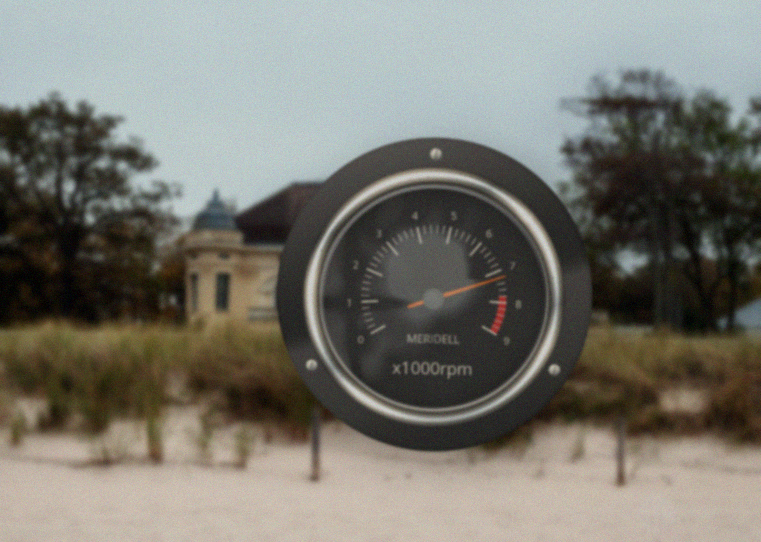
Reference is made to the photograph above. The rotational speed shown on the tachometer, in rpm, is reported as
7200 rpm
